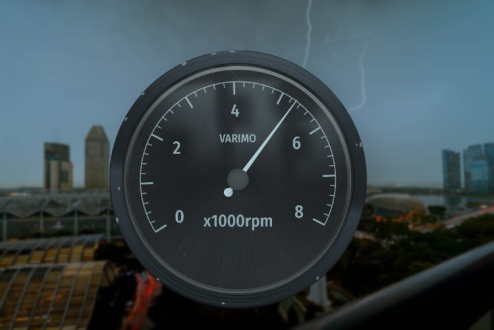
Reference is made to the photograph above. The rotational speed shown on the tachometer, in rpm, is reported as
5300 rpm
